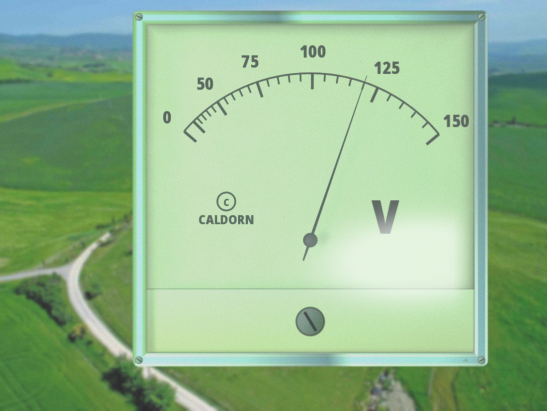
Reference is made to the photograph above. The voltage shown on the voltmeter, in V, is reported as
120 V
